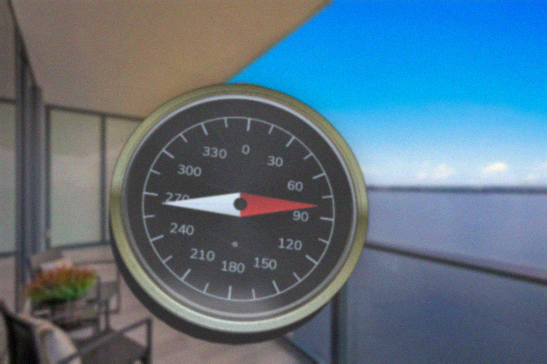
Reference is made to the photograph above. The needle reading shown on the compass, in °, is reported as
82.5 °
